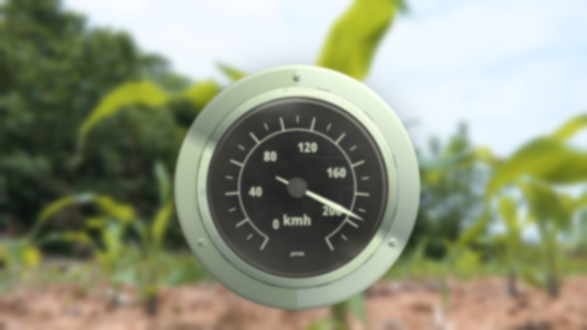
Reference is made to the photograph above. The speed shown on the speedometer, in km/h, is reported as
195 km/h
